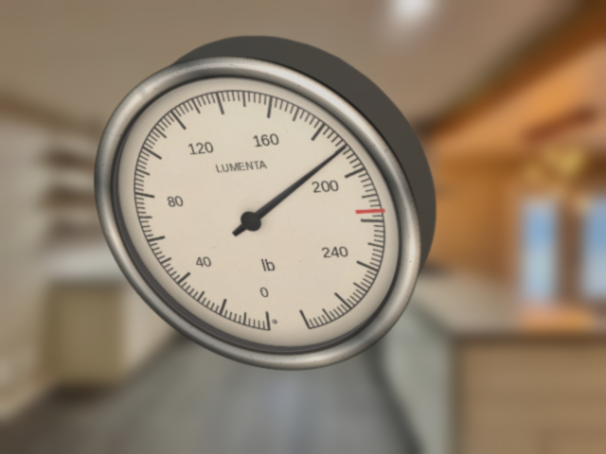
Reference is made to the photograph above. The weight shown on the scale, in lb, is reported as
190 lb
